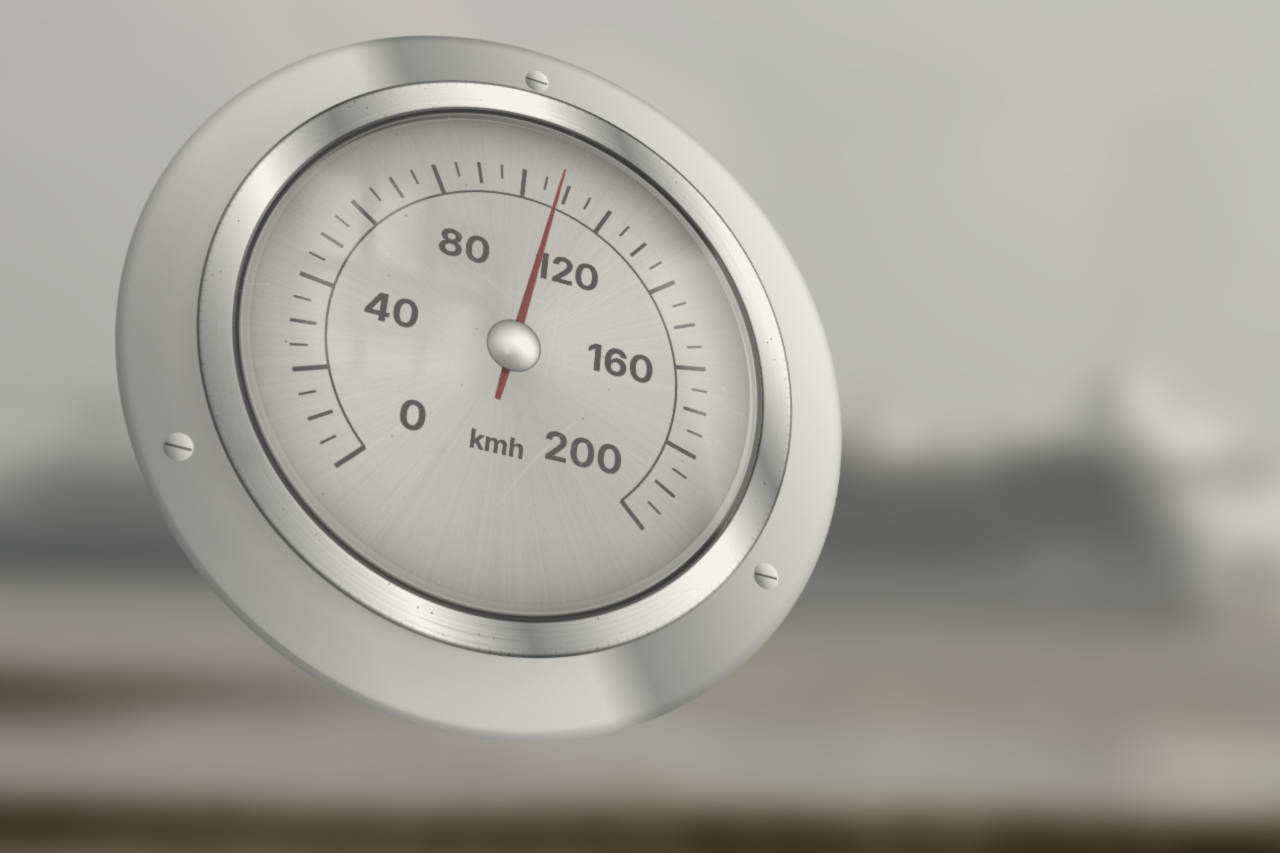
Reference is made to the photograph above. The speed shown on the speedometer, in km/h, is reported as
107.5 km/h
